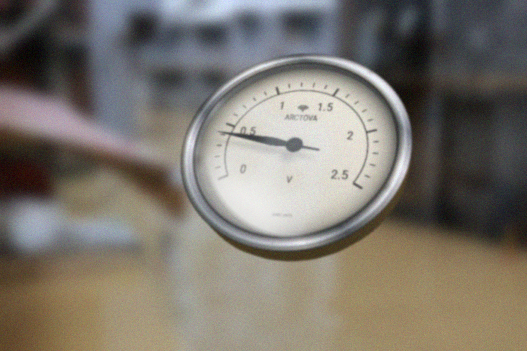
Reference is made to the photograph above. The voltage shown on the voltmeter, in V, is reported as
0.4 V
